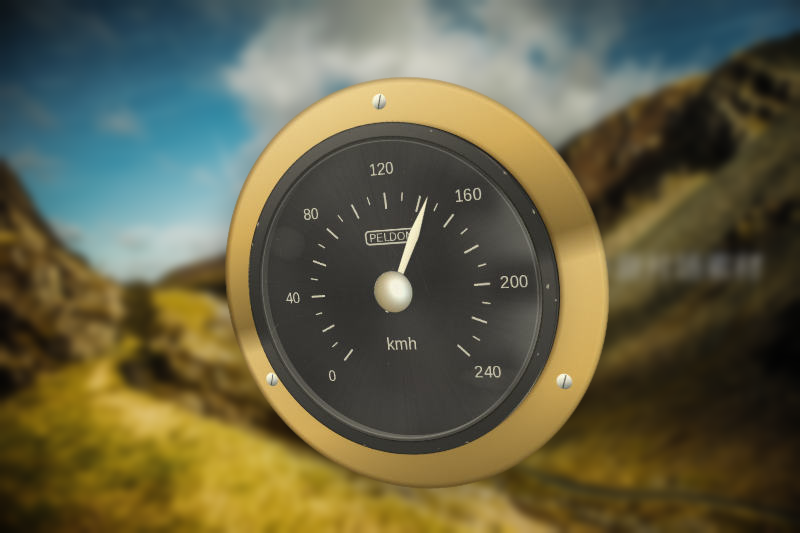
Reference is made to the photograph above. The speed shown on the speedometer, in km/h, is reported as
145 km/h
